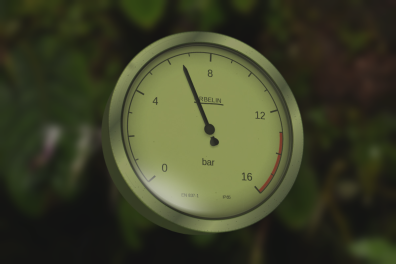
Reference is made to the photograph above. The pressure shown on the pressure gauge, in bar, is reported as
6.5 bar
